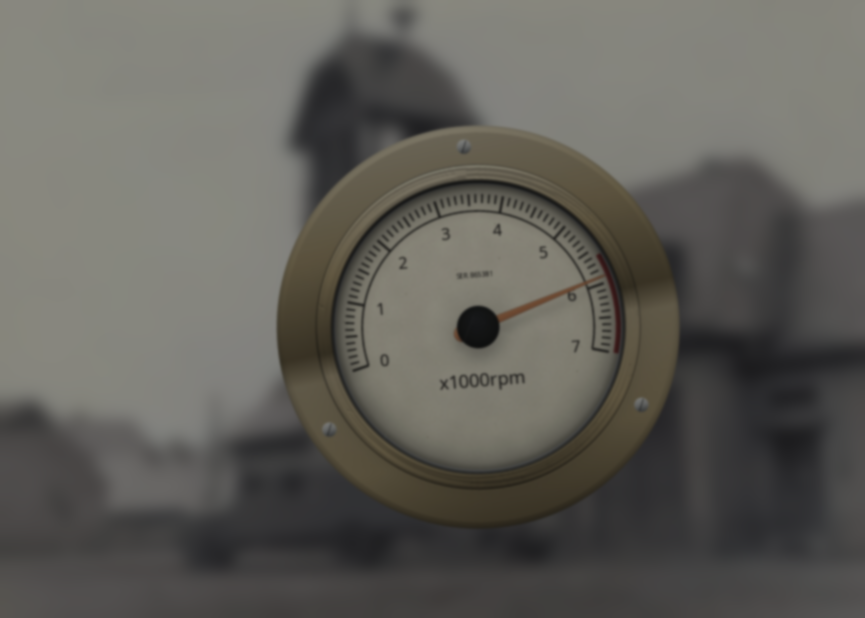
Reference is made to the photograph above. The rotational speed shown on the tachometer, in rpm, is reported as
5900 rpm
